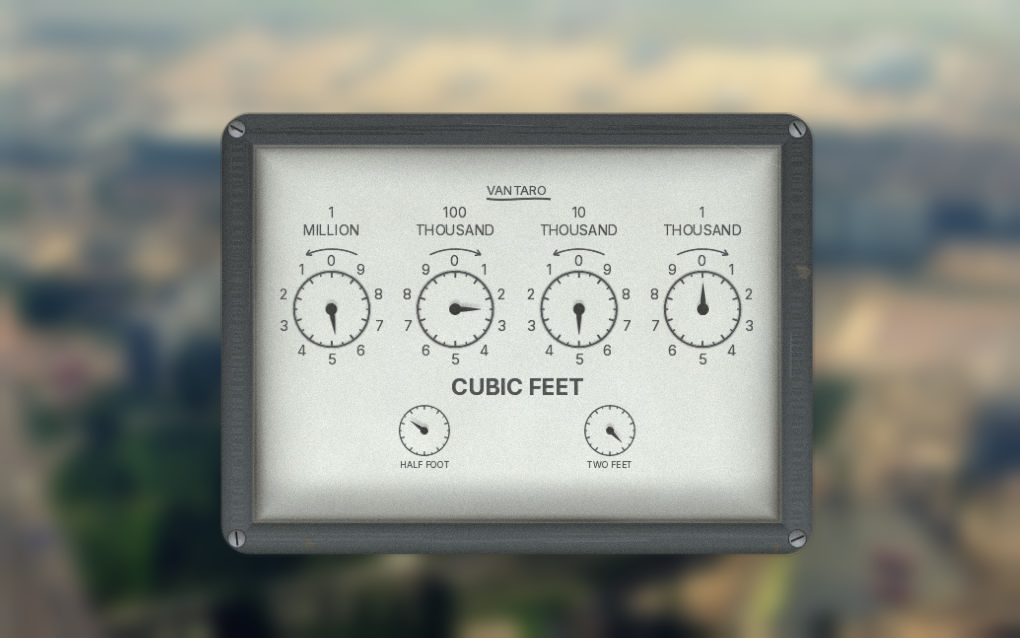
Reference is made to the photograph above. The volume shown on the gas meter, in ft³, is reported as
525000 ft³
